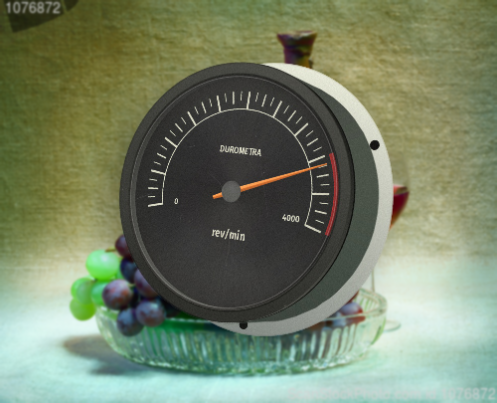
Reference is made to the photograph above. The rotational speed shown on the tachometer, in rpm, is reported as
3300 rpm
